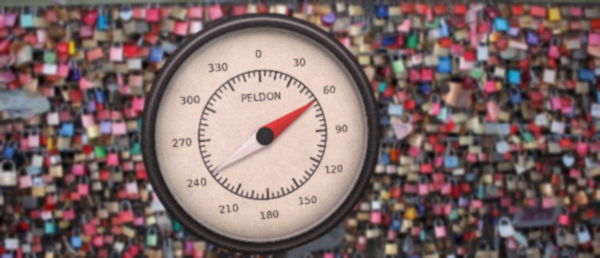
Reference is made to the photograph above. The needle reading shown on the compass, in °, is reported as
60 °
